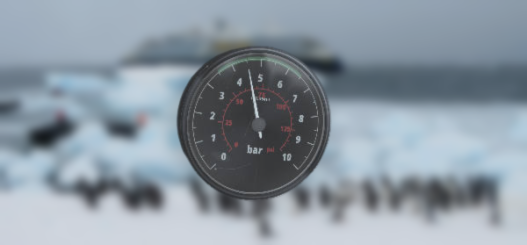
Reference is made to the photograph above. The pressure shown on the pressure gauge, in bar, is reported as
4.5 bar
